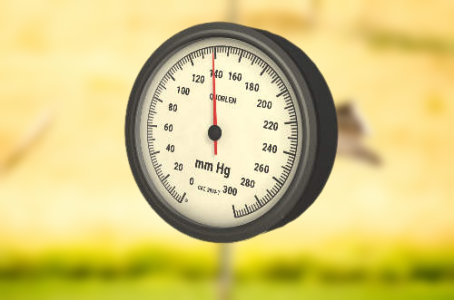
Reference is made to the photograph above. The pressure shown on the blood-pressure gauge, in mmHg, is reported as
140 mmHg
